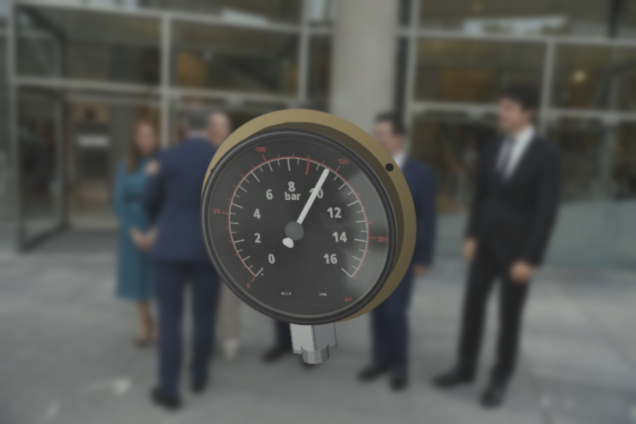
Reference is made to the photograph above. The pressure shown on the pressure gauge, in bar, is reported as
10 bar
